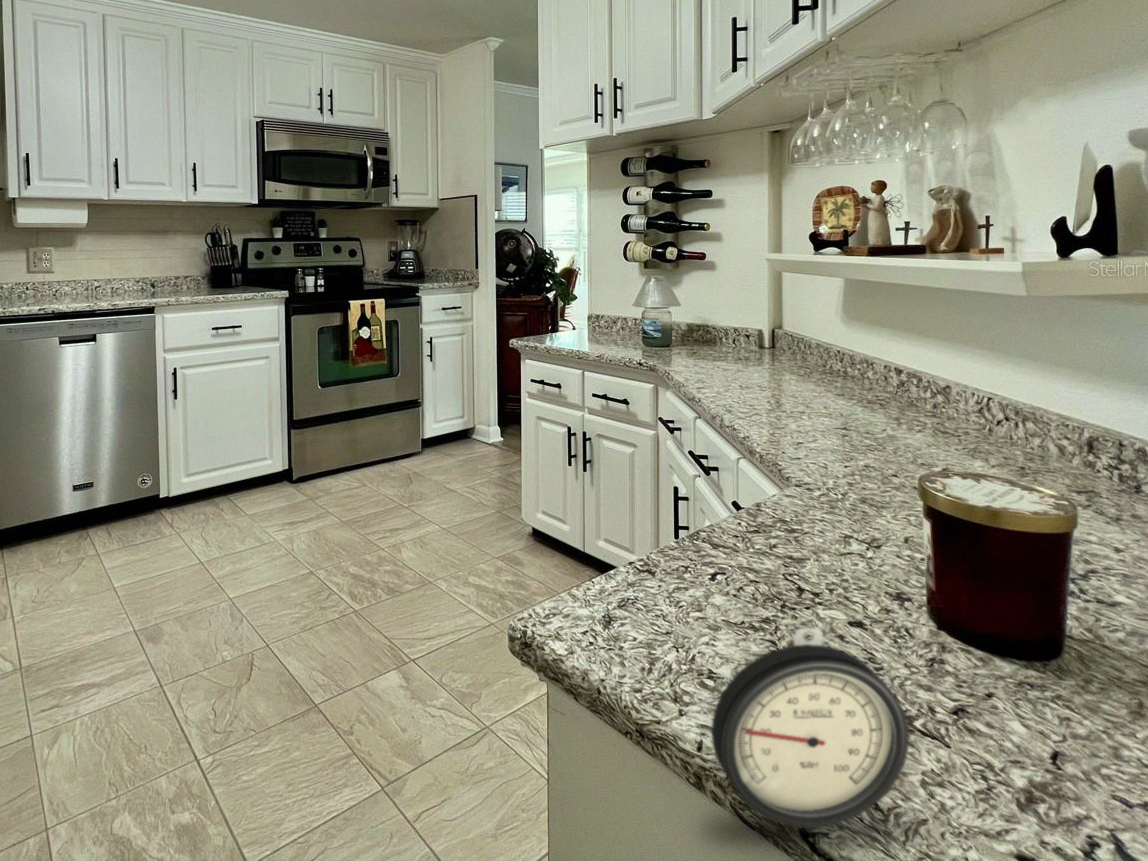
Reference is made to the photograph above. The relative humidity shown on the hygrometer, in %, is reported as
20 %
